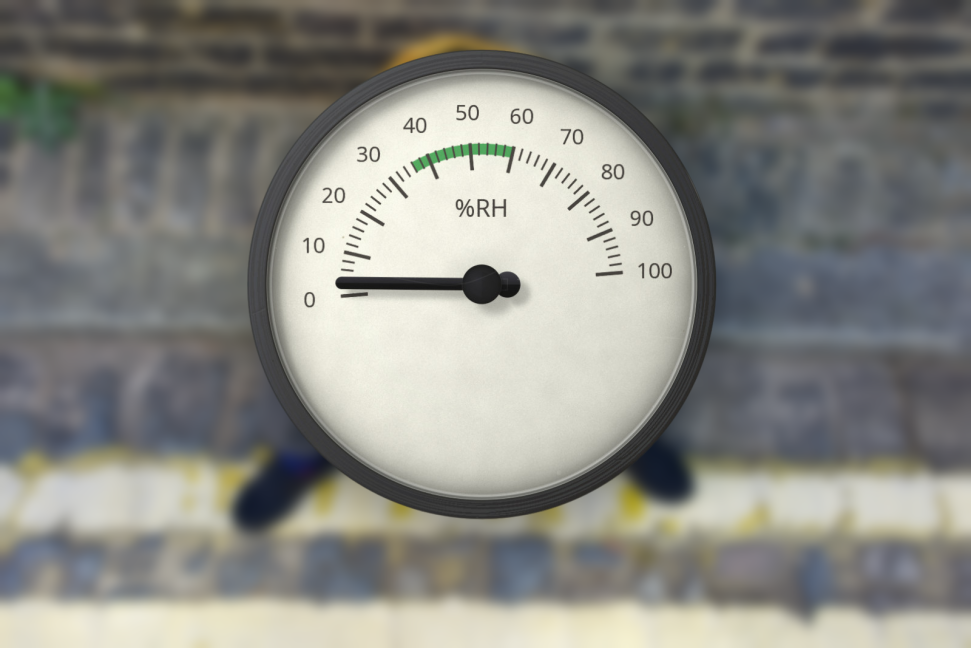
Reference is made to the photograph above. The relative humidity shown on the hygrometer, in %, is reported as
3 %
